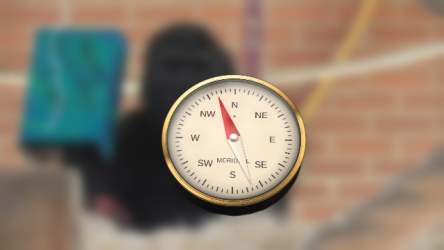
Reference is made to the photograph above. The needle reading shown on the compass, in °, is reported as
340 °
